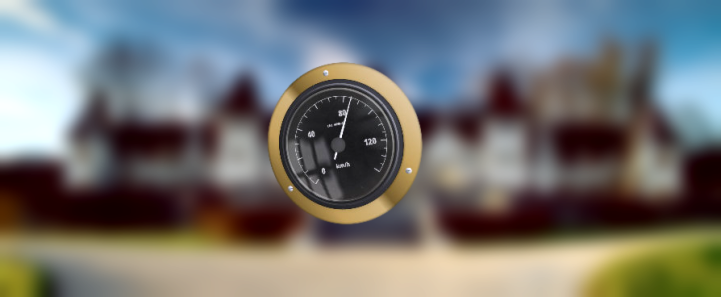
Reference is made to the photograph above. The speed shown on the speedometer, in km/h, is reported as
85 km/h
